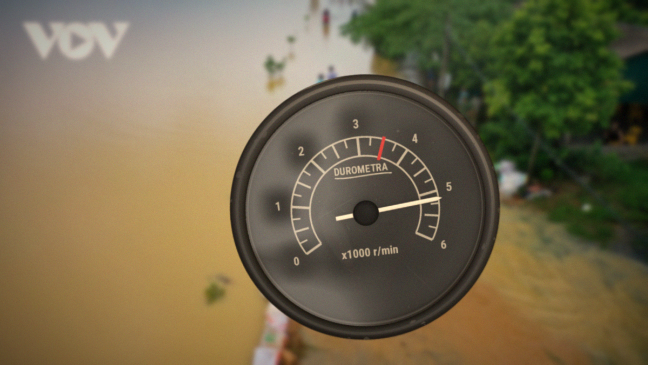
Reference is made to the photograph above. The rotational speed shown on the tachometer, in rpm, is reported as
5125 rpm
